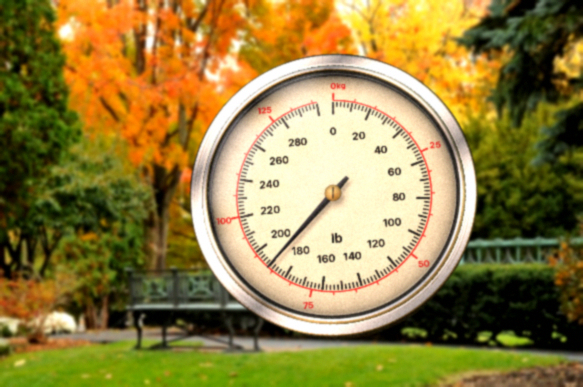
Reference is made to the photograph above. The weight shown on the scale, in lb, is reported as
190 lb
